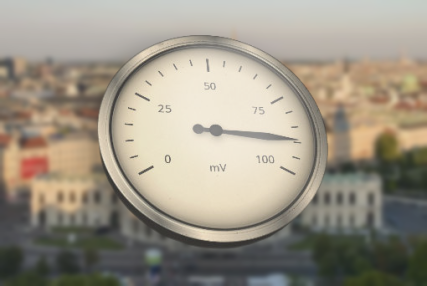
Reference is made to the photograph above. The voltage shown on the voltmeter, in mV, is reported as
90 mV
